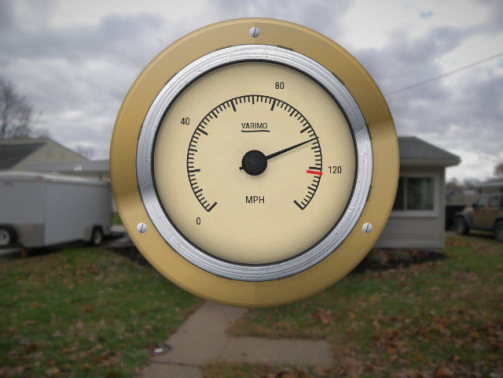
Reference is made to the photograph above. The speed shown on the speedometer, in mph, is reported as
106 mph
